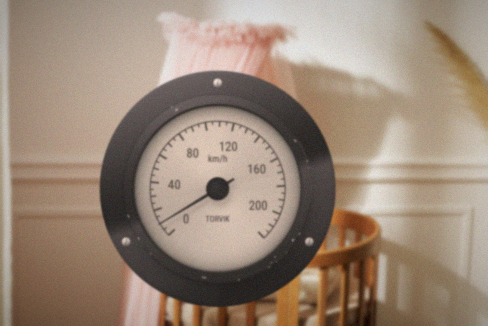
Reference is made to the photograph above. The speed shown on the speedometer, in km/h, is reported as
10 km/h
